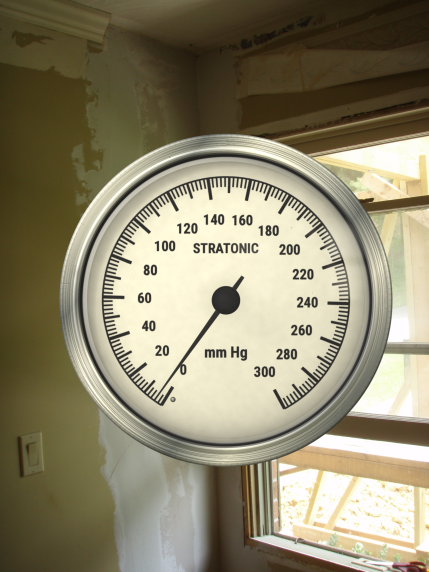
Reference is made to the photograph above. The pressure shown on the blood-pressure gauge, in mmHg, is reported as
4 mmHg
